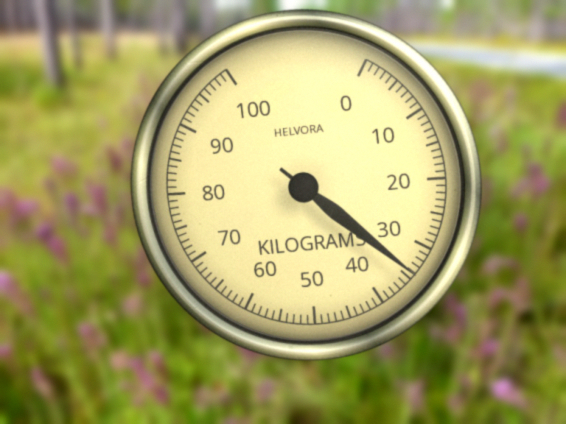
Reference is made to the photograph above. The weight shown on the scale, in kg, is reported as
34 kg
